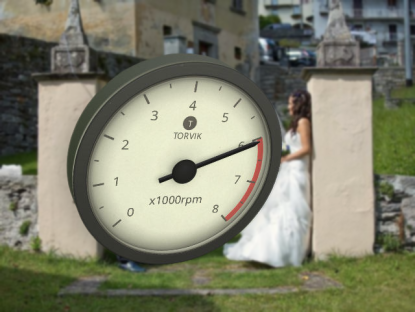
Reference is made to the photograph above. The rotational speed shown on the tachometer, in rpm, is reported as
6000 rpm
